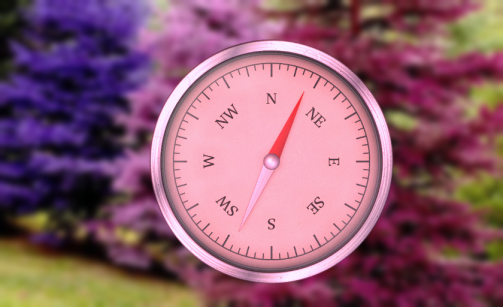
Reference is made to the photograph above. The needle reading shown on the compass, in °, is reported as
25 °
